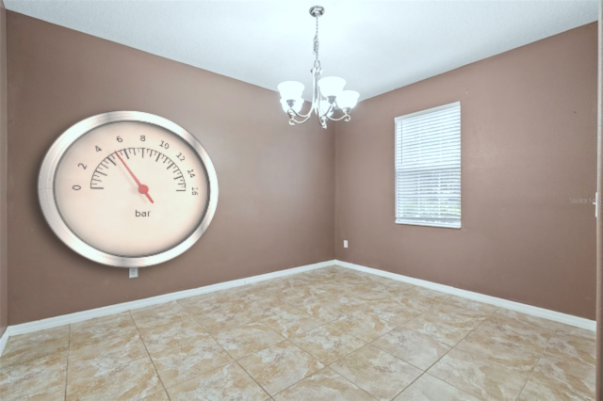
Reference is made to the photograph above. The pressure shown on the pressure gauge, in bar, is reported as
5 bar
